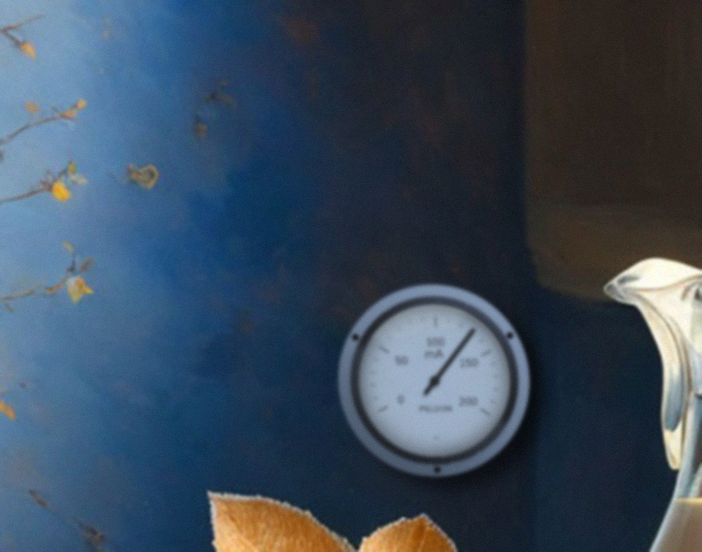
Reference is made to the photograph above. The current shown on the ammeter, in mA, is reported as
130 mA
